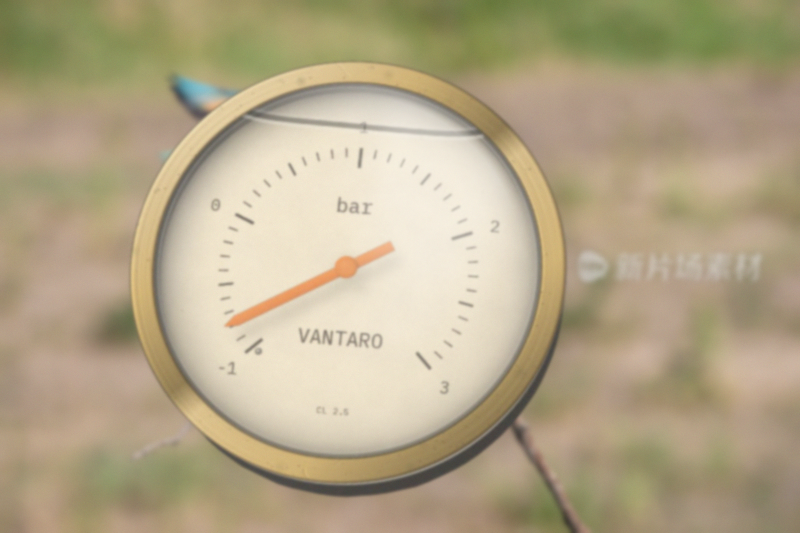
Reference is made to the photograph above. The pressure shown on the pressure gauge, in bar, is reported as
-0.8 bar
